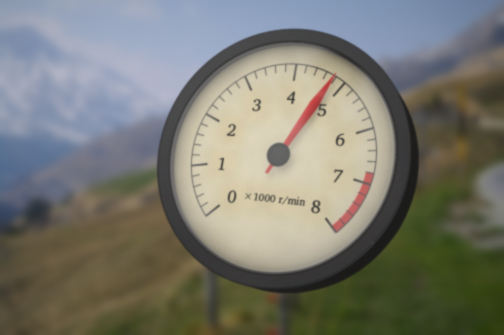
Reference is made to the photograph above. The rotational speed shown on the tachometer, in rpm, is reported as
4800 rpm
